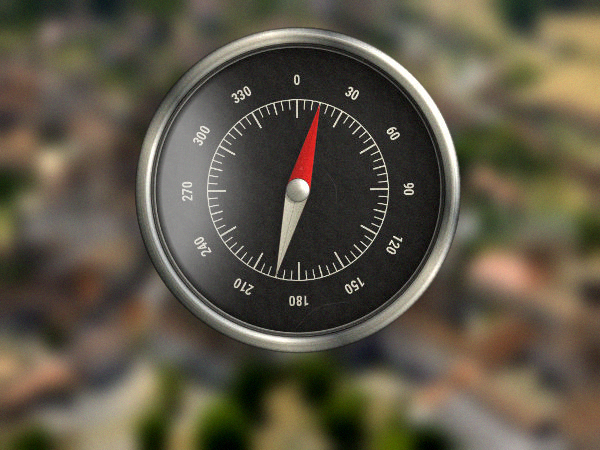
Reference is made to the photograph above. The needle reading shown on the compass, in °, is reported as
15 °
